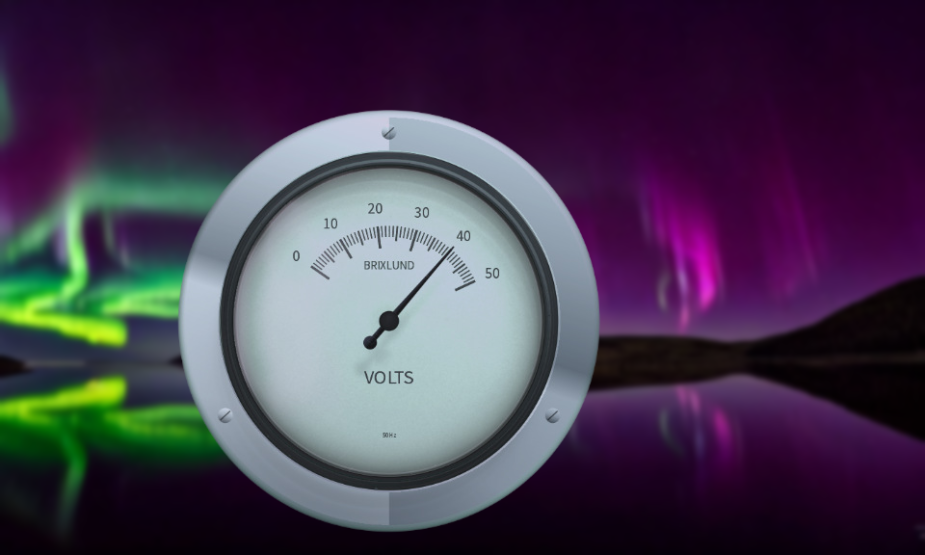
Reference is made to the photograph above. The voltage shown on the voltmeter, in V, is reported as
40 V
